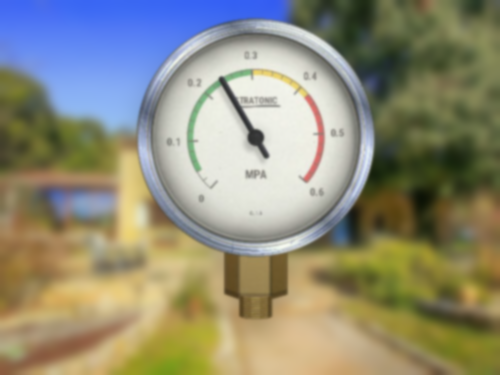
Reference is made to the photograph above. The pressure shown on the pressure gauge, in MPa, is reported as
0.24 MPa
